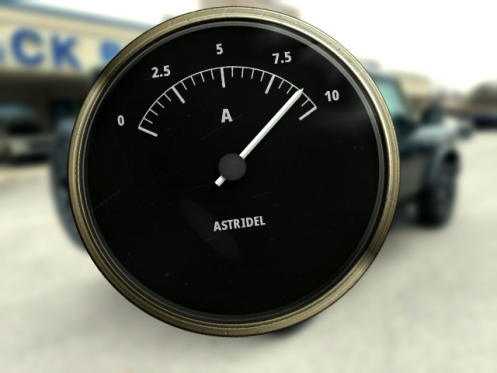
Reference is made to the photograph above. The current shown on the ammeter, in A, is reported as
9 A
